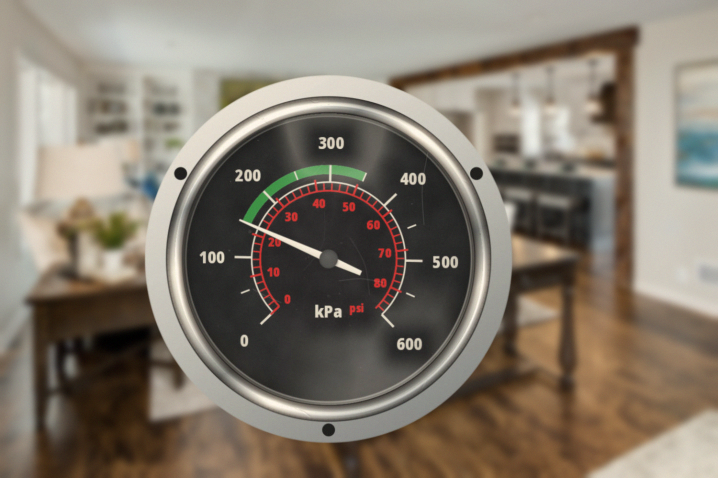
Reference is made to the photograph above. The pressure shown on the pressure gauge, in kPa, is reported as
150 kPa
